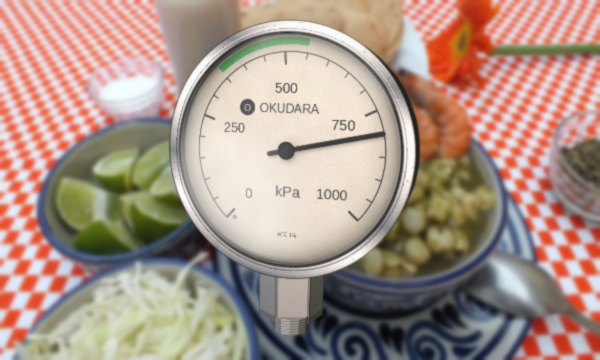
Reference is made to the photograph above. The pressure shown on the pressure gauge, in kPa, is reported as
800 kPa
